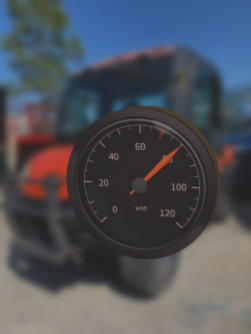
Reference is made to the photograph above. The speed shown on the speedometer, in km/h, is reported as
80 km/h
